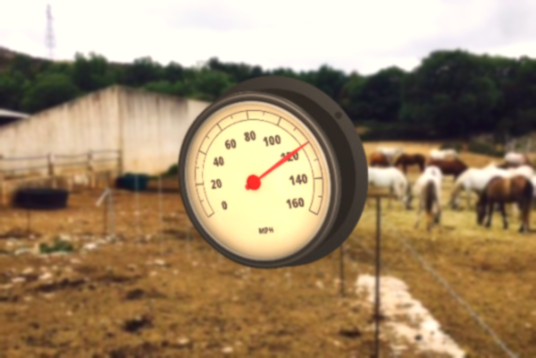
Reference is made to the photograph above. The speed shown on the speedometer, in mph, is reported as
120 mph
